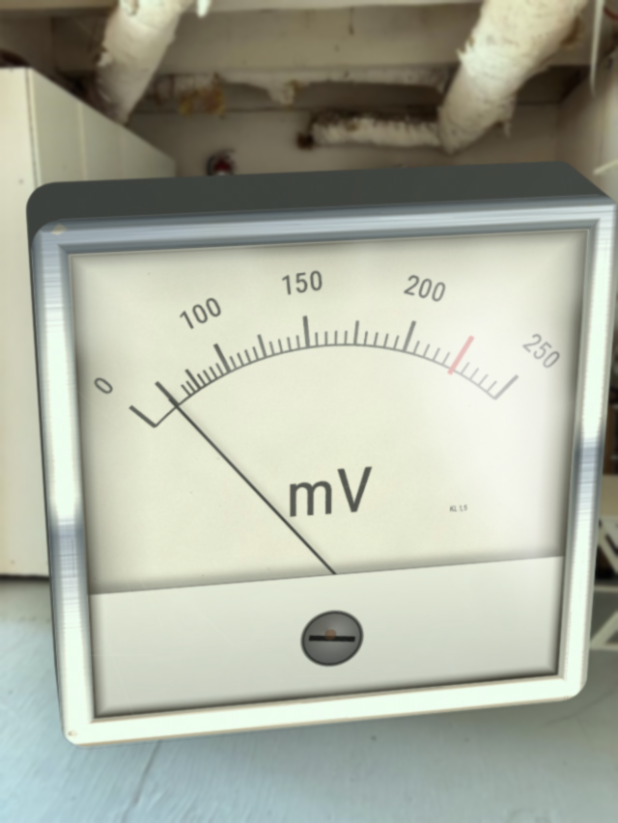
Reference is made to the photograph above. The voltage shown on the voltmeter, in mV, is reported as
50 mV
